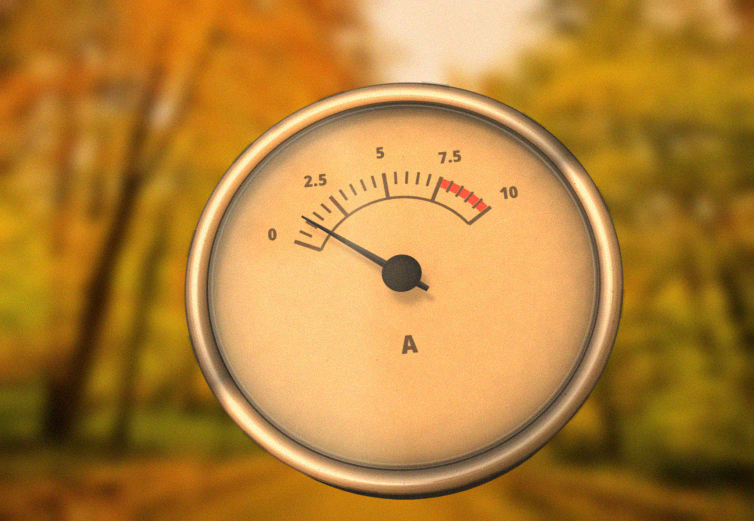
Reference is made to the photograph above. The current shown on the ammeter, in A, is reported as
1 A
